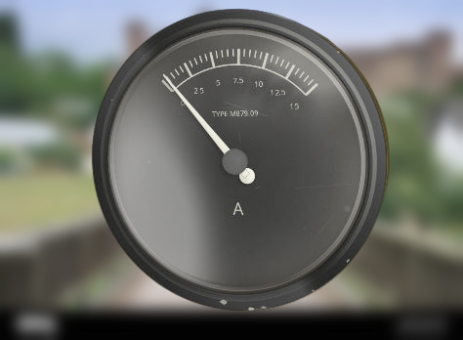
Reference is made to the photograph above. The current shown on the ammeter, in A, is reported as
0.5 A
